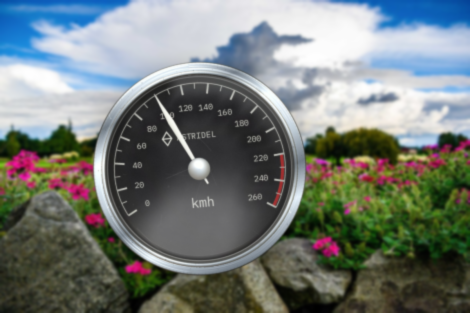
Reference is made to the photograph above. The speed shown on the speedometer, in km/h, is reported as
100 km/h
